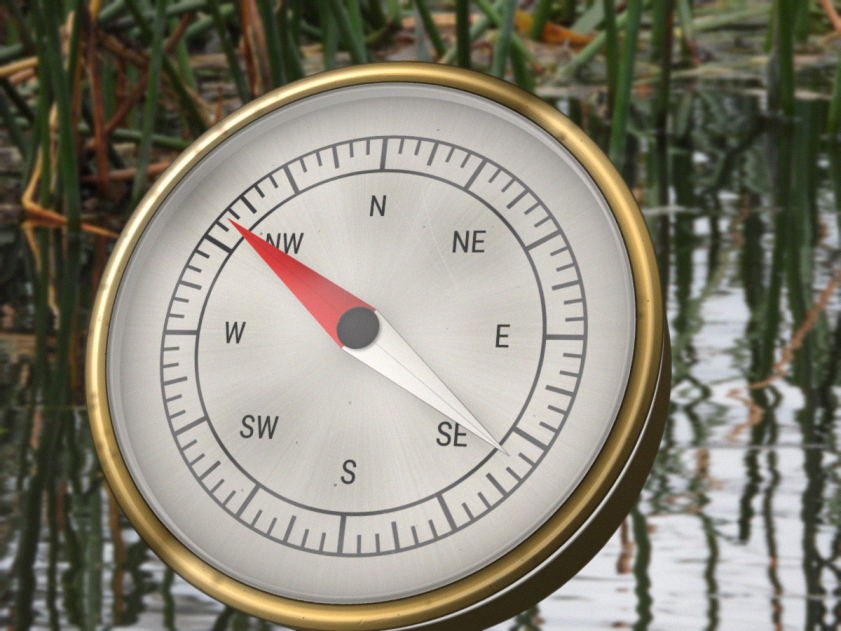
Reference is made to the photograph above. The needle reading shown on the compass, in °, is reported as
307.5 °
